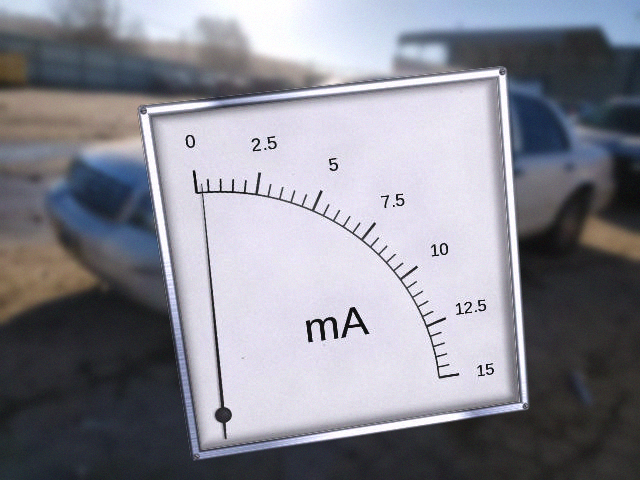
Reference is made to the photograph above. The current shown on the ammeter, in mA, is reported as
0.25 mA
